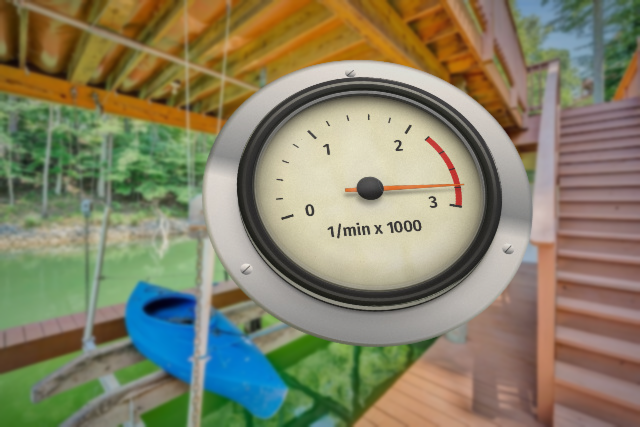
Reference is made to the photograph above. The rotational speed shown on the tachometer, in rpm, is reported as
2800 rpm
